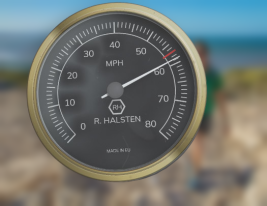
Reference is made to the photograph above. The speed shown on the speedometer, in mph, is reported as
59 mph
